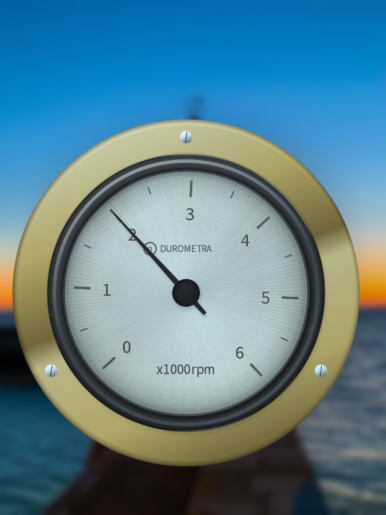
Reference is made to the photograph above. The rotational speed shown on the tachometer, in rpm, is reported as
2000 rpm
